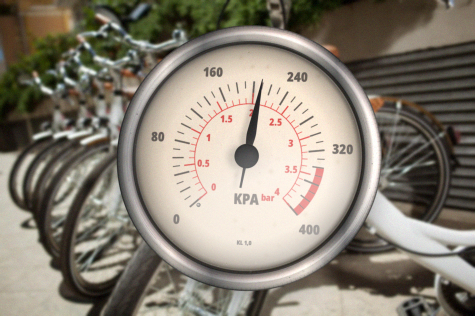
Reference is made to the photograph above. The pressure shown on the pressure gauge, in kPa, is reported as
210 kPa
